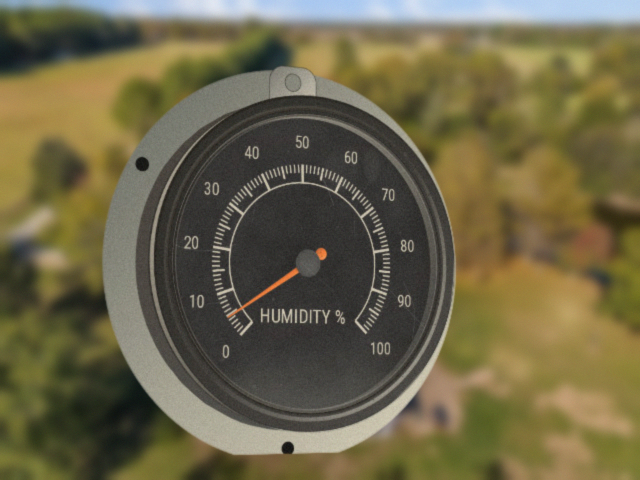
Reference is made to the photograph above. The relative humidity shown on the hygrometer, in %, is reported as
5 %
